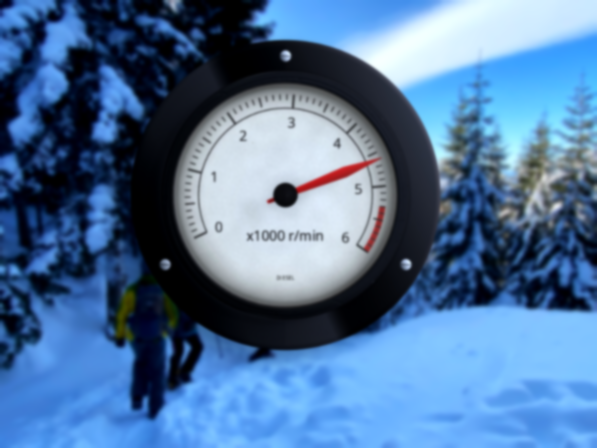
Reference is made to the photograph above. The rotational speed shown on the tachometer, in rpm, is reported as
4600 rpm
